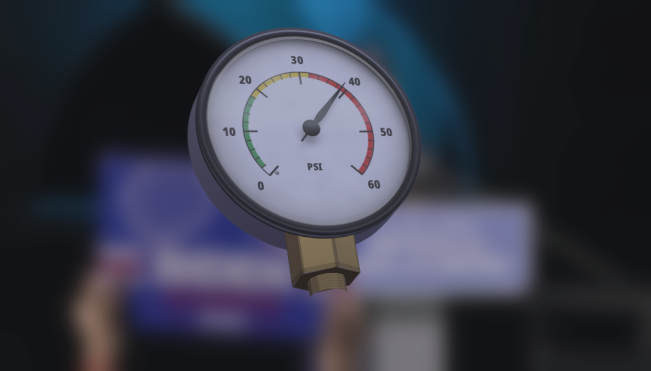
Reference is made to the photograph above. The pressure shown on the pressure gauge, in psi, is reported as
39 psi
